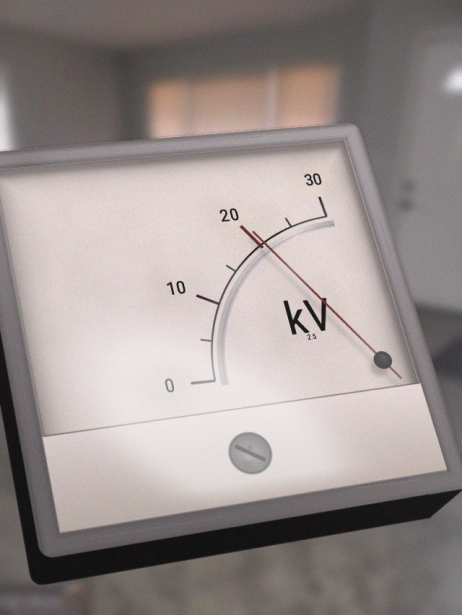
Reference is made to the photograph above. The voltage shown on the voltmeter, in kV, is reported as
20 kV
